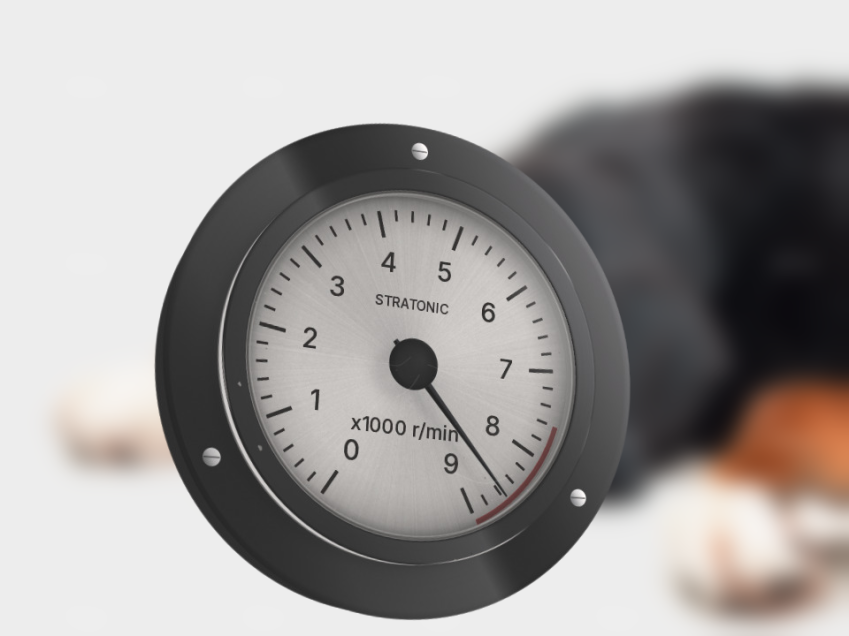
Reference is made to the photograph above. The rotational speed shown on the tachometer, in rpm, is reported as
8600 rpm
